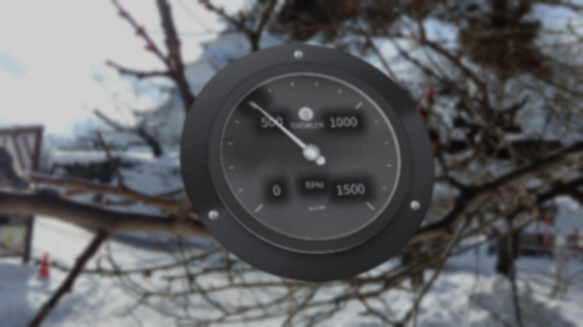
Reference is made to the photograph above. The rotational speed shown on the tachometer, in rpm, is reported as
500 rpm
